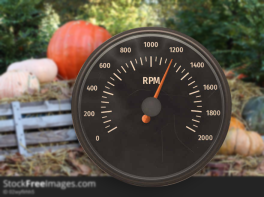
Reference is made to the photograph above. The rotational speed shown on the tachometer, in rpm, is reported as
1200 rpm
